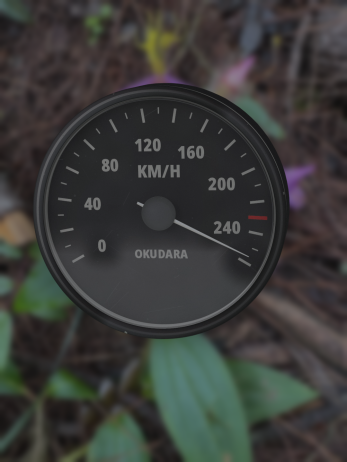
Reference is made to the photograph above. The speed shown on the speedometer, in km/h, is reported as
255 km/h
